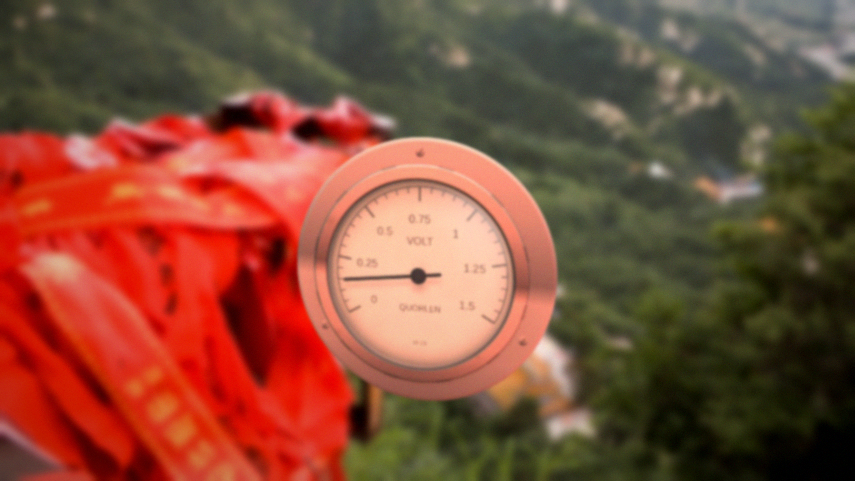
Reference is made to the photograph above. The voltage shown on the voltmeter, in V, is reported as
0.15 V
